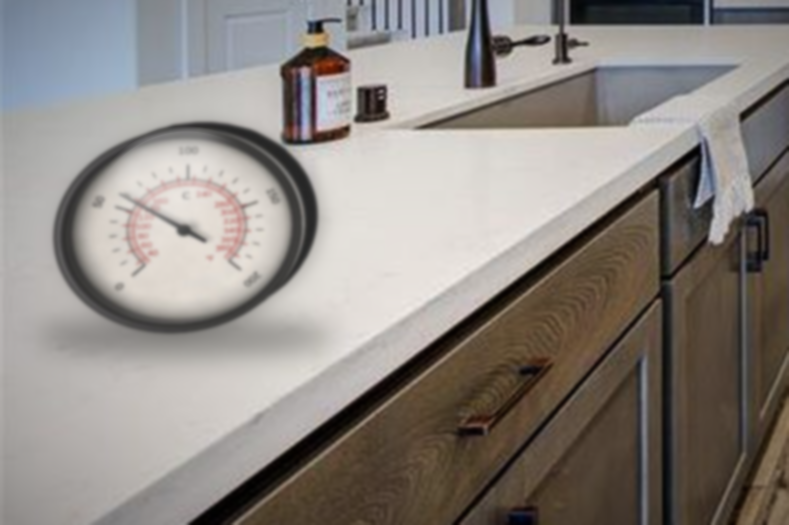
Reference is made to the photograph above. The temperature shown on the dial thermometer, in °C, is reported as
60 °C
